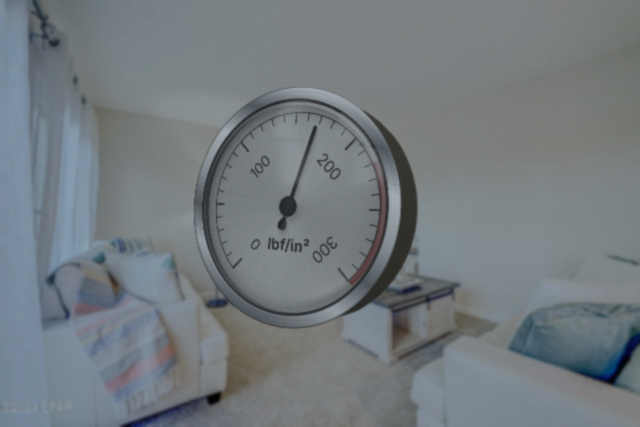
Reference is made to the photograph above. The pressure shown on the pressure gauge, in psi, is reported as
170 psi
